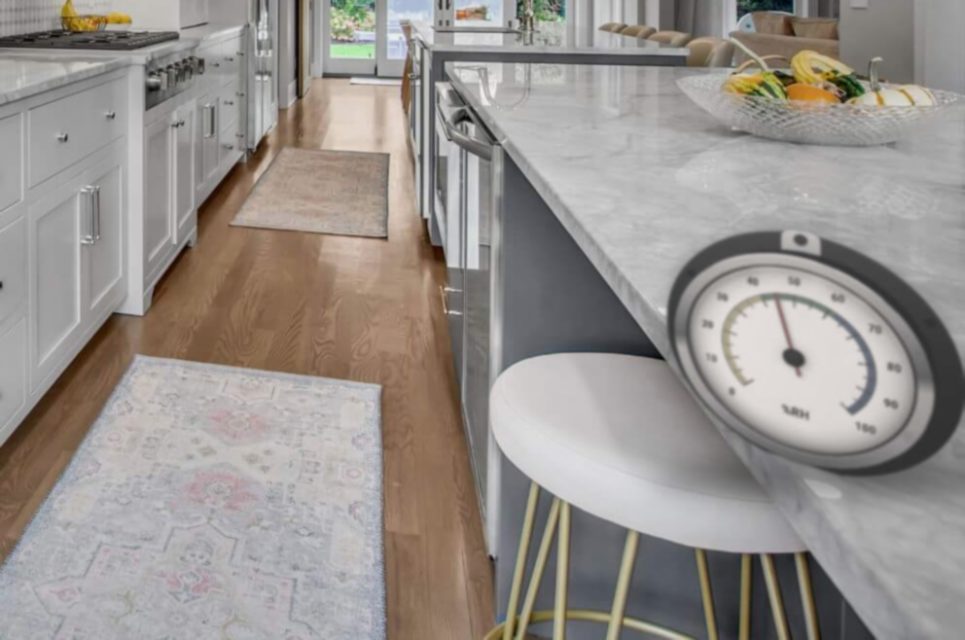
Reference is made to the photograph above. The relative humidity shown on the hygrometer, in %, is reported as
45 %
